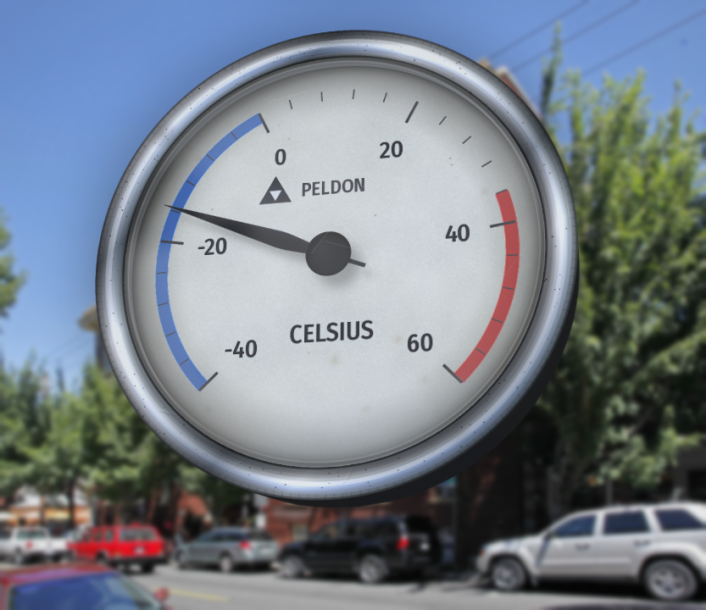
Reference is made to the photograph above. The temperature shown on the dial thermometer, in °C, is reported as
-16 °C
